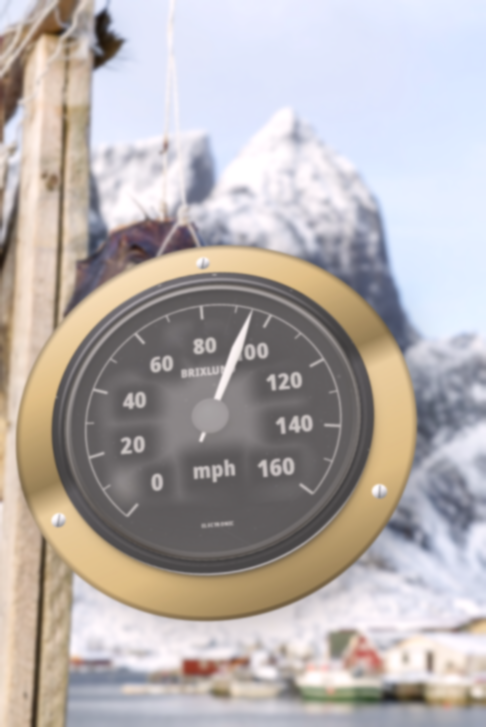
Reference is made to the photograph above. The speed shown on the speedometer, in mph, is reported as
95 mph
